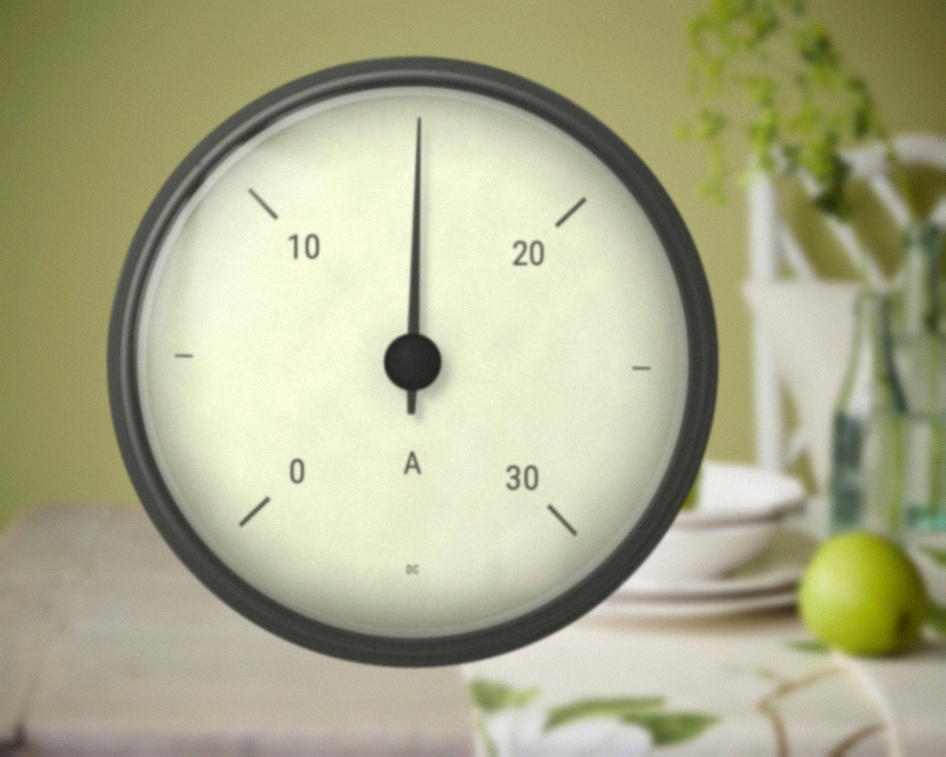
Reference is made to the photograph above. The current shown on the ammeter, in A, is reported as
15 A
